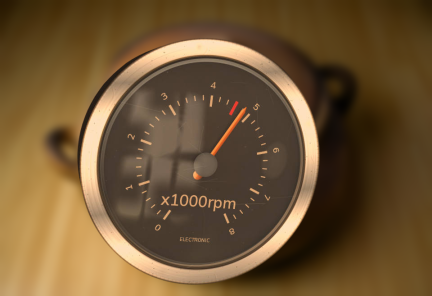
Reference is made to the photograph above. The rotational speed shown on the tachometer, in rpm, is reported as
4800 rpm
